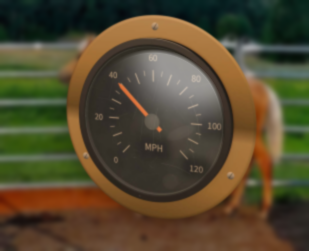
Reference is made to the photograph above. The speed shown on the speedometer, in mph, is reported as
40 mph
